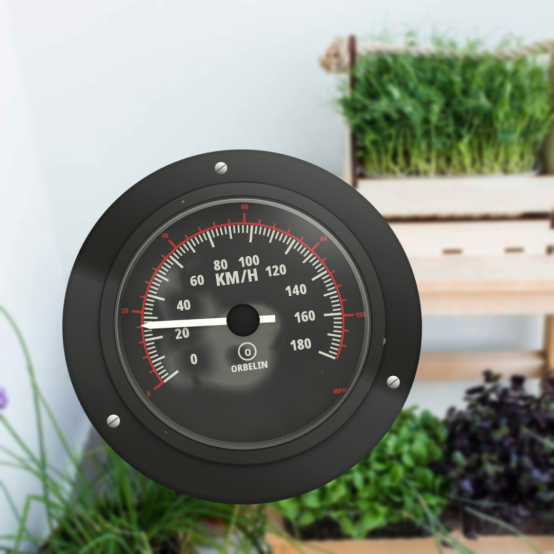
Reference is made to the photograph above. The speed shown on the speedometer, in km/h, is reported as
26 km/h
